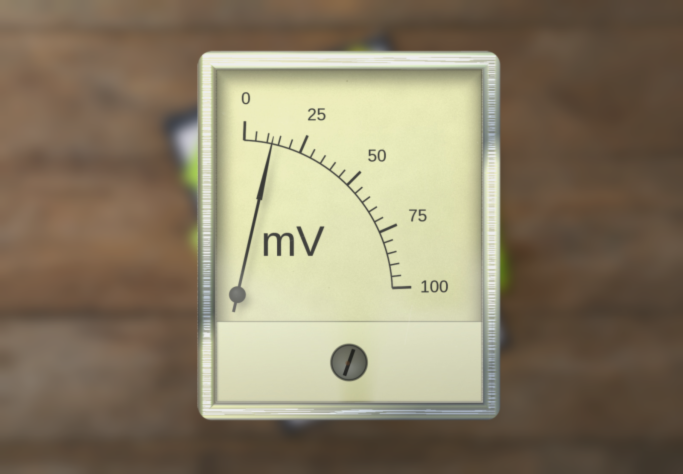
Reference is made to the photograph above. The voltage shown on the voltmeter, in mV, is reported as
12.5 mV
